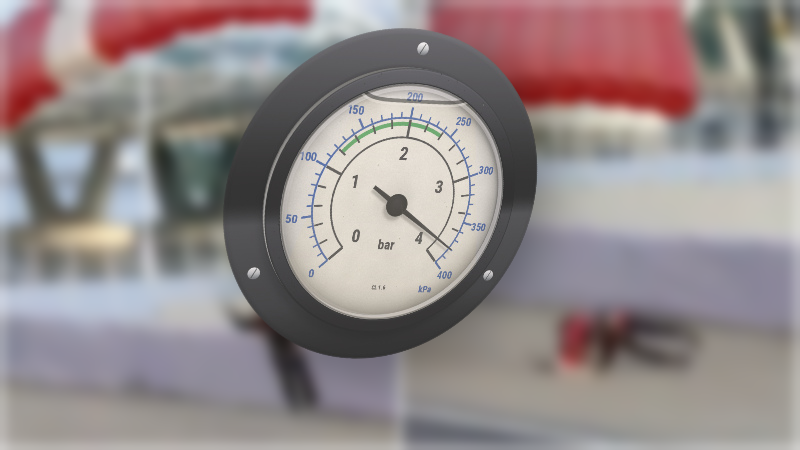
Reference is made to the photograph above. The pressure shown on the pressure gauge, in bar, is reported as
3.8 bar
